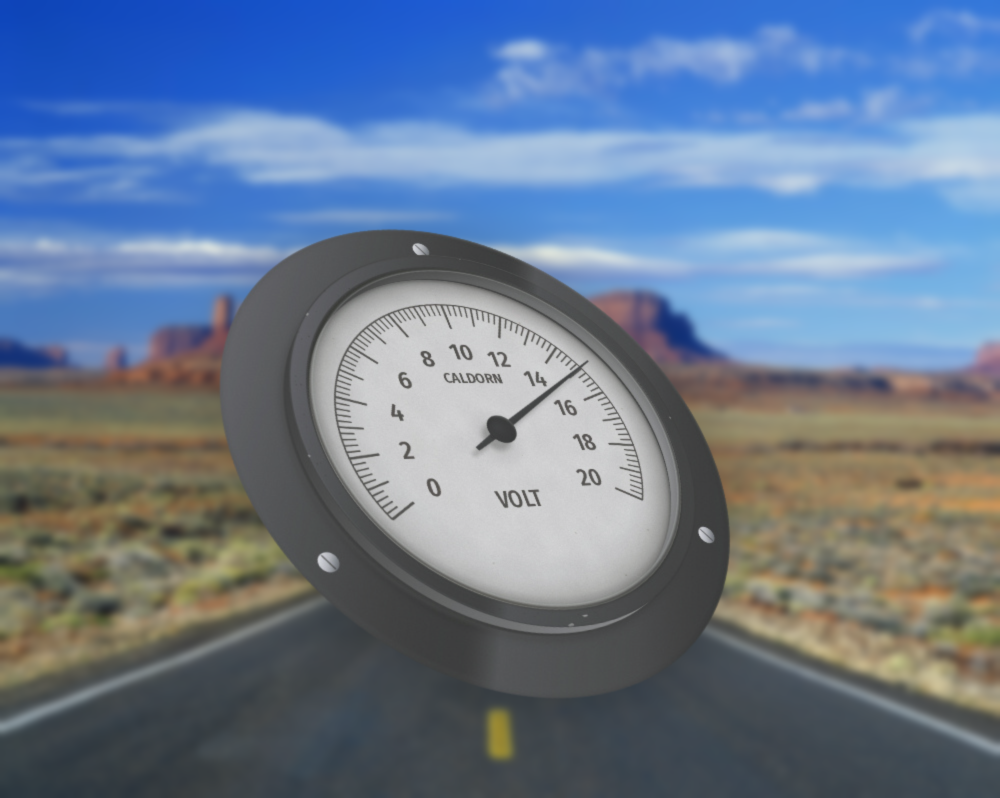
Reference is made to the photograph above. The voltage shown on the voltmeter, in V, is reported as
15 V
